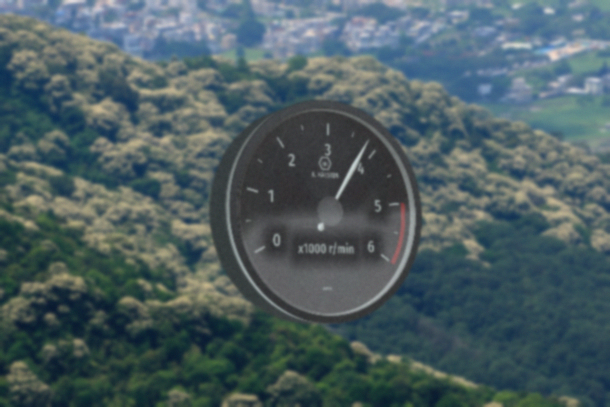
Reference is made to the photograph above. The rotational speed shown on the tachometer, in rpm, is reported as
3750 rpm
